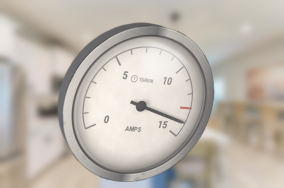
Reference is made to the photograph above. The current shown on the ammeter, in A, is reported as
14 A
